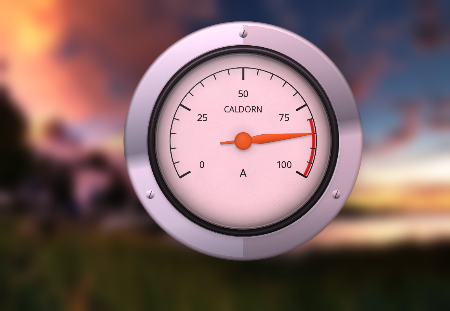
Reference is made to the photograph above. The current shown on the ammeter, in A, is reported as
85 A
